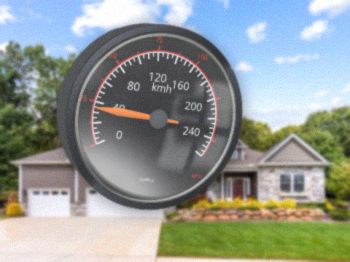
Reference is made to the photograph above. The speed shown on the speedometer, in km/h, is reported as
35 km/h
